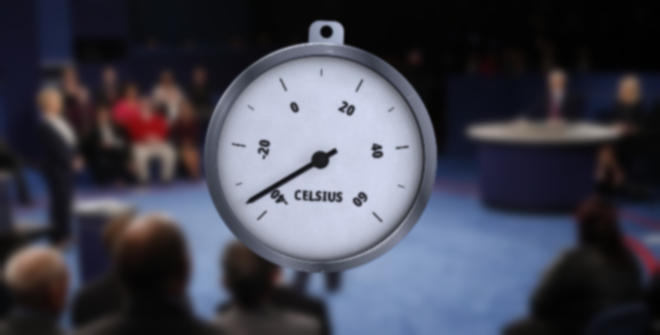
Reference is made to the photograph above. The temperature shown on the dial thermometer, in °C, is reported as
-35 °C
